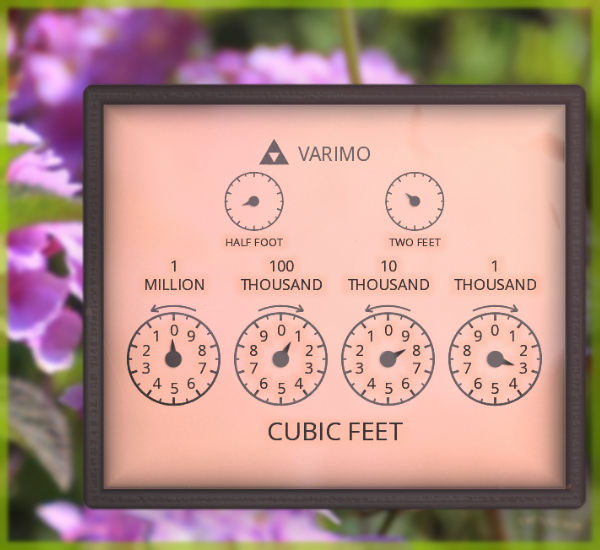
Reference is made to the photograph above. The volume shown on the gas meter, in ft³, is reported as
8300 ft³
